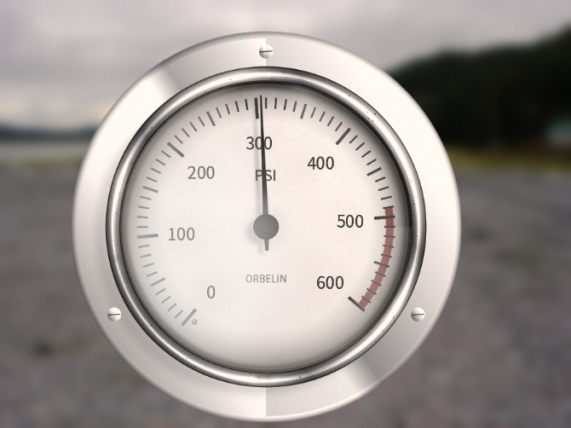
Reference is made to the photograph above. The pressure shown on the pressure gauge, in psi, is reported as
305 psi
